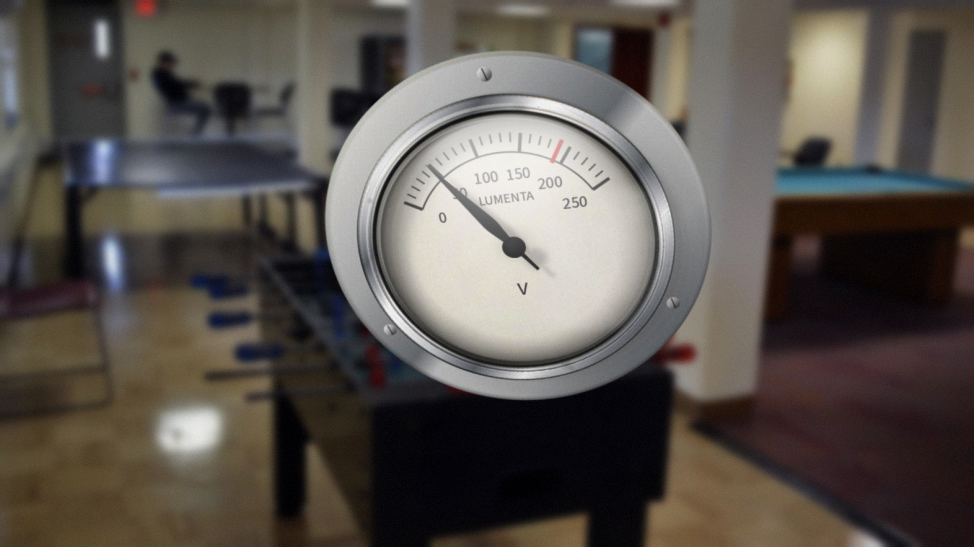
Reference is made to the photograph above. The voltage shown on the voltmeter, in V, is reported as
50 V
